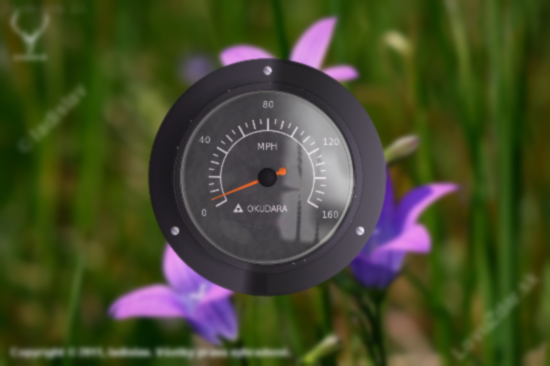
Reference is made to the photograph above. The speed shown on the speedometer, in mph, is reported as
5 mph
